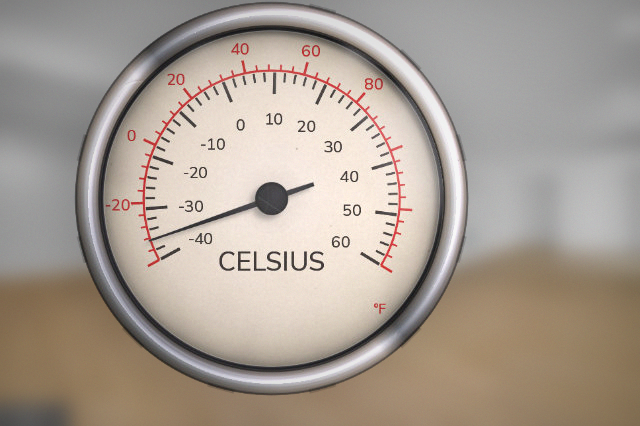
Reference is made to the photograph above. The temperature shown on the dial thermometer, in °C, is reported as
-36 °C
